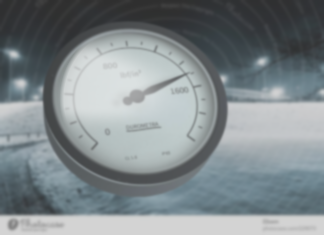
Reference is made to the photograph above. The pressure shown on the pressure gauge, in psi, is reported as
1500 psi
